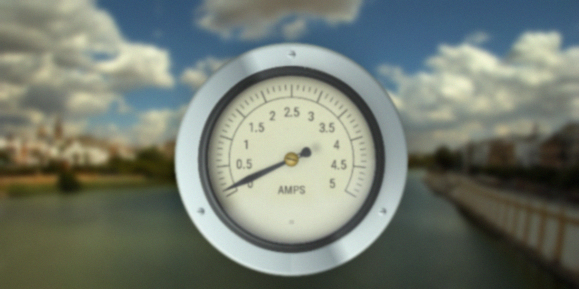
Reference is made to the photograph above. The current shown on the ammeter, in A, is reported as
0.1 A
